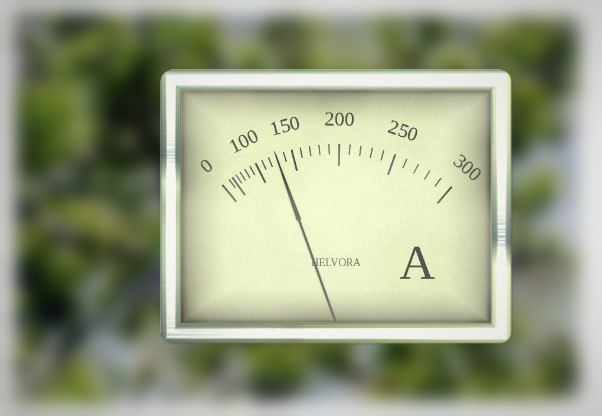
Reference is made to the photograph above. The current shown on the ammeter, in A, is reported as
130 A
